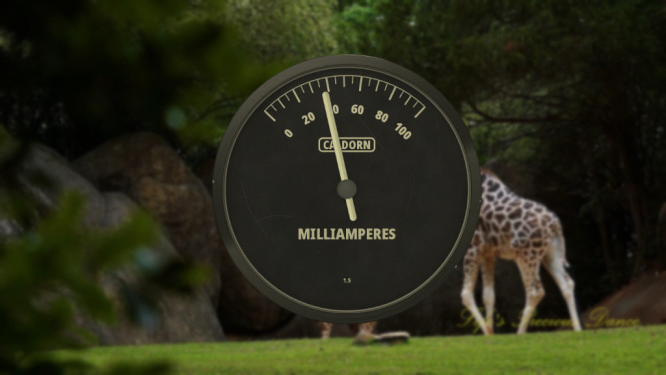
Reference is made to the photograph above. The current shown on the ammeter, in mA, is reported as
37.5 mA
